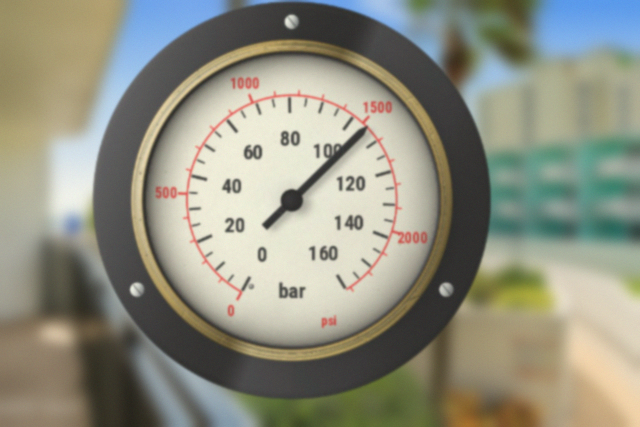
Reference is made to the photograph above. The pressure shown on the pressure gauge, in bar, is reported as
105 bar
